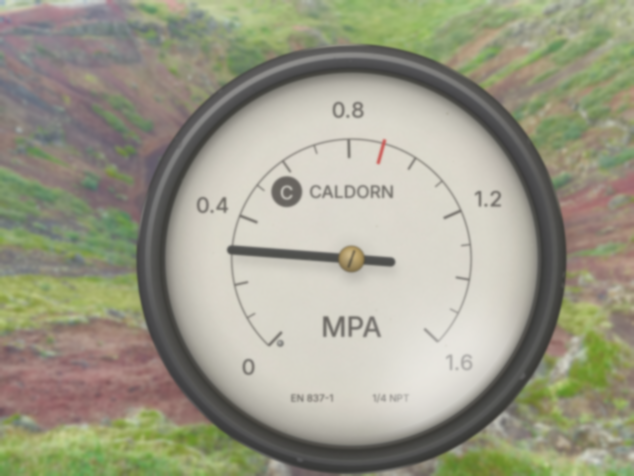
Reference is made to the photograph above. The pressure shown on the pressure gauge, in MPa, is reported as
0.3 MPa
